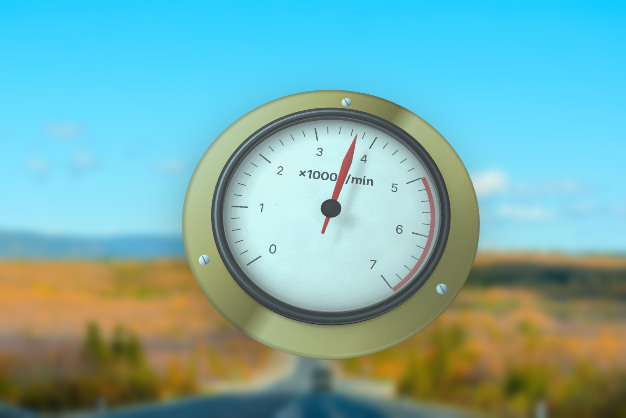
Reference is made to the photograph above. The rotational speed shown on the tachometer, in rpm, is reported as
3700 rpm
